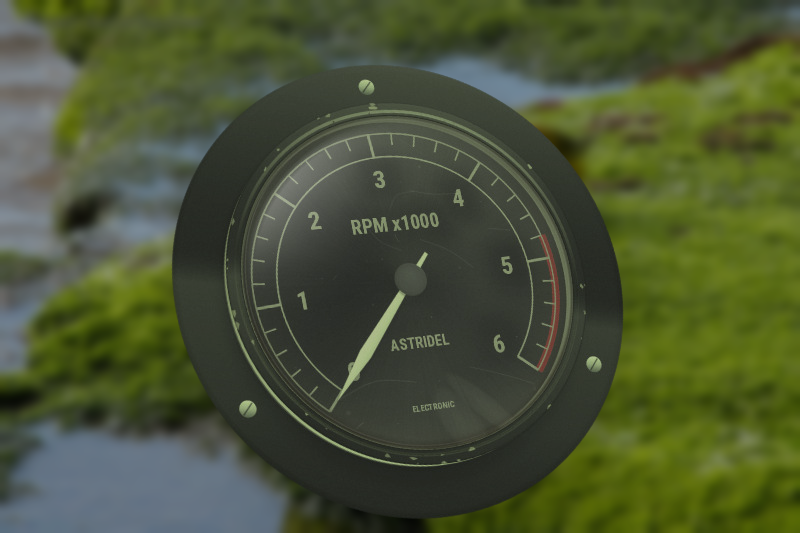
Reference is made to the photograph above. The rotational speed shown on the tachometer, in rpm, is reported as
0 rpm
